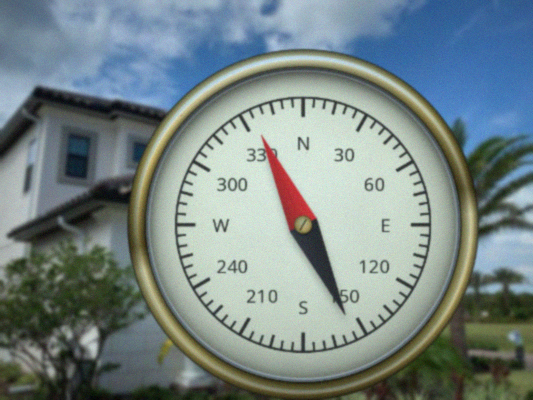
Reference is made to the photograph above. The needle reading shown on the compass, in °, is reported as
335 °
